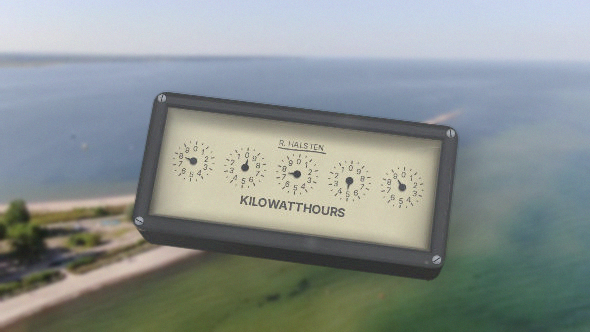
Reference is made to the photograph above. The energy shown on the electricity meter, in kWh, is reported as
79749 kWh
